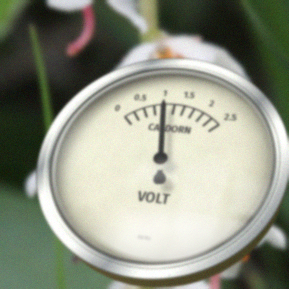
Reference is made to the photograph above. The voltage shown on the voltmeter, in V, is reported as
1 V
